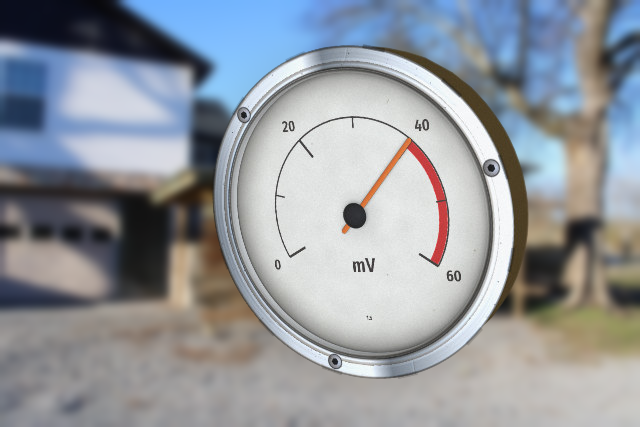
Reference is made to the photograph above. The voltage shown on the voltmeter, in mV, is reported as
40 mV
